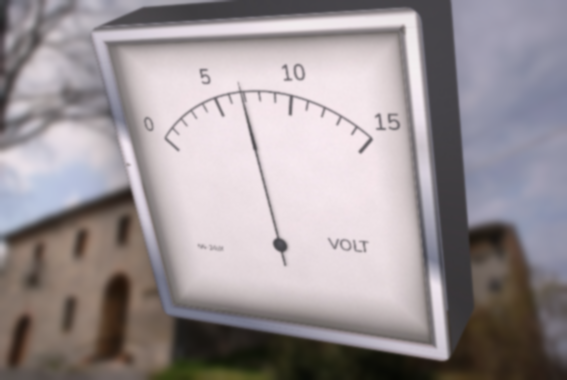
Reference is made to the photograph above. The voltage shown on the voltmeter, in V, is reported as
7 V
